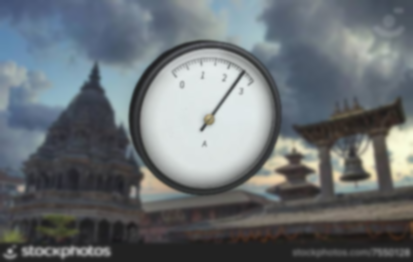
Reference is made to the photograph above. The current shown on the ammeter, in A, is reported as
2.5 A
